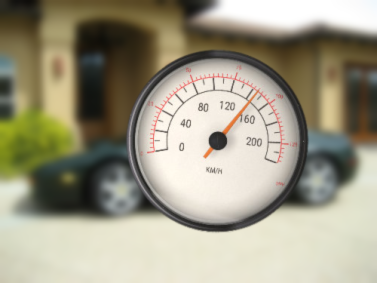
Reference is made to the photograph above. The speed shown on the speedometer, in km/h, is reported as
145 km/h
